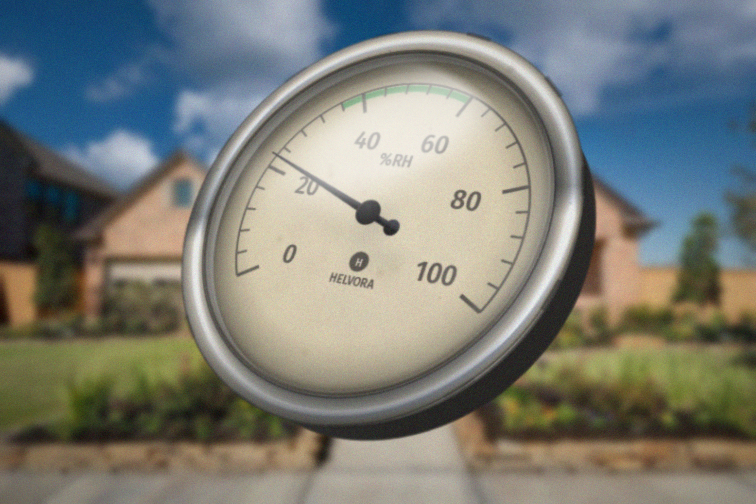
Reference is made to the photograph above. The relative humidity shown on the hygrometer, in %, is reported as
22 %
